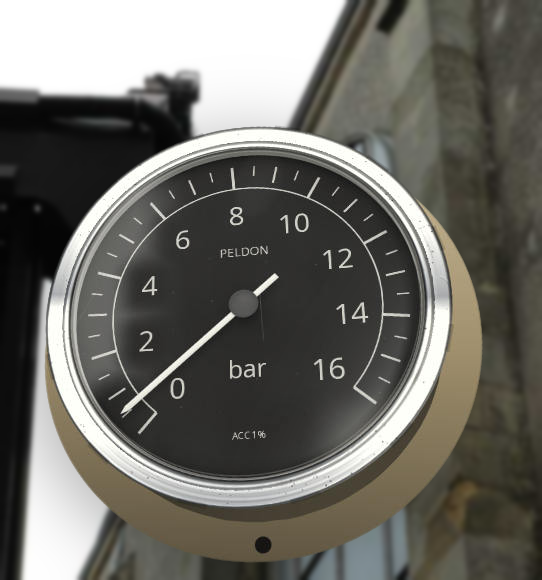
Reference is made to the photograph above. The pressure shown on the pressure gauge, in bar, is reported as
0.5 bar
